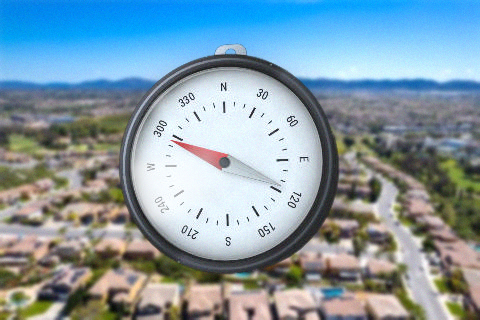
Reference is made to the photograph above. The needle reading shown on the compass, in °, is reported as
295 °
